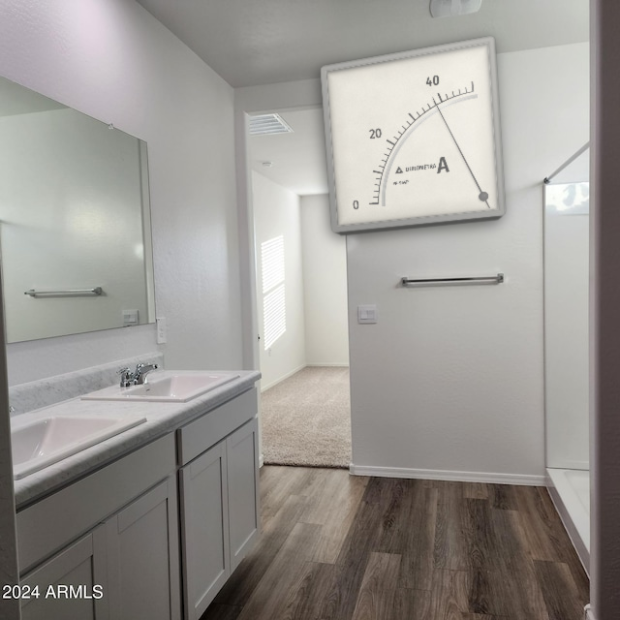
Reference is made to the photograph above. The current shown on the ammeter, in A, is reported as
38 A
